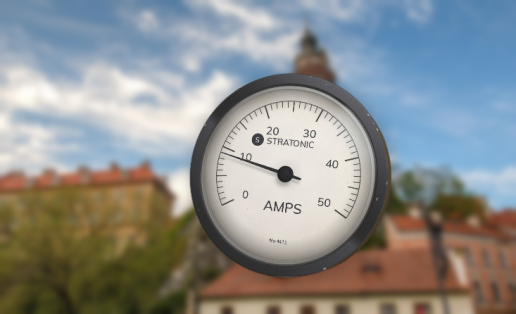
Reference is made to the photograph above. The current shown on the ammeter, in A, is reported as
9 A
